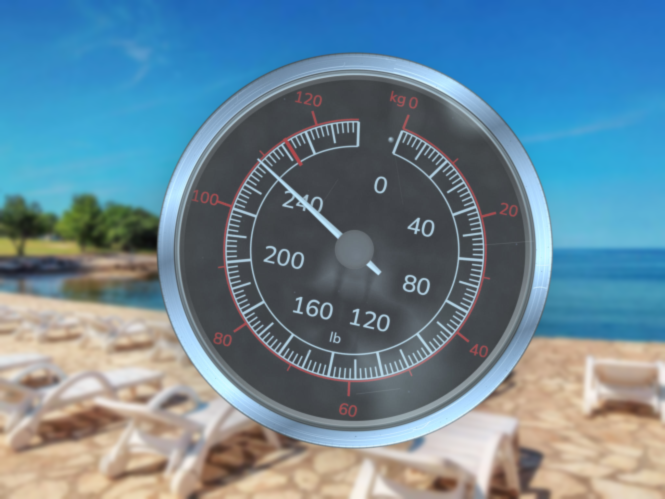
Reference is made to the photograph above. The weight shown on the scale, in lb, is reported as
240 lb
